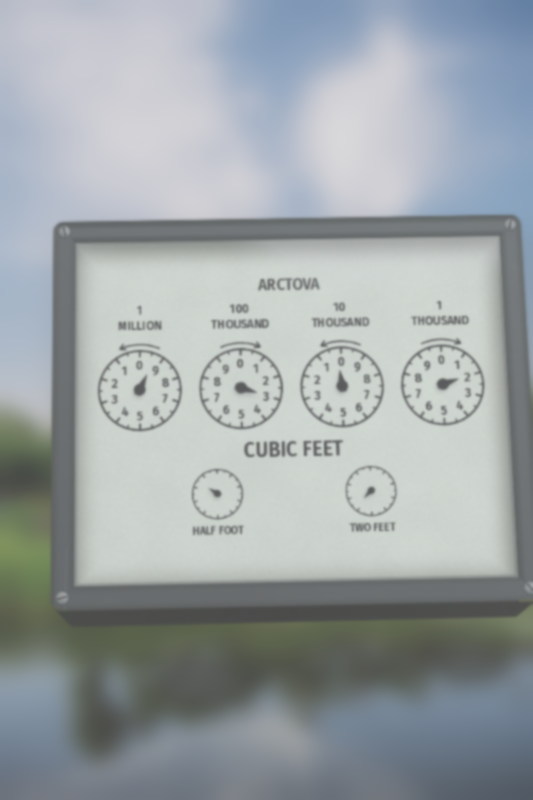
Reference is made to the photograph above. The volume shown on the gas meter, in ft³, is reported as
930200 ft³
